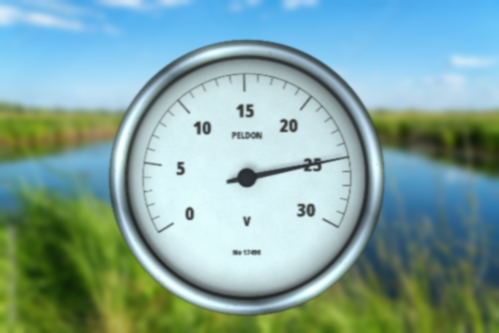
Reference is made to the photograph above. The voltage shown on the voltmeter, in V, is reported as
25 V
